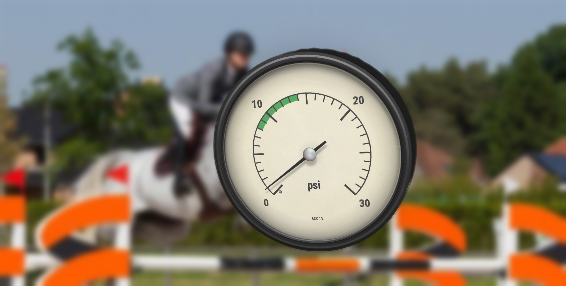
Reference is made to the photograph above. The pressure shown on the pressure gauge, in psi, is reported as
1 psi
